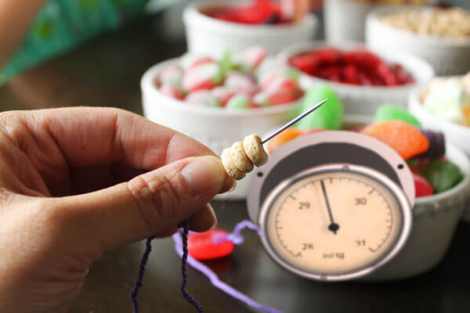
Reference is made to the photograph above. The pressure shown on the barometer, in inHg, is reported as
29.4 inHg
